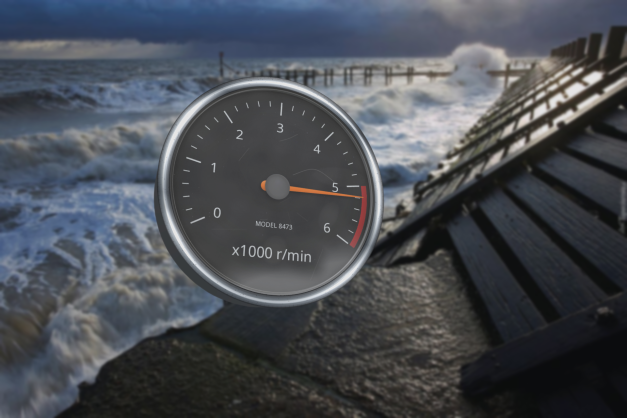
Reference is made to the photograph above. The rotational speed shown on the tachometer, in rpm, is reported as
5200 rpm
